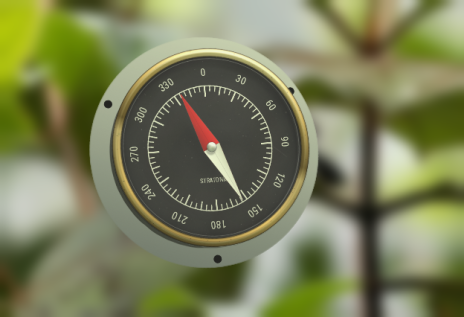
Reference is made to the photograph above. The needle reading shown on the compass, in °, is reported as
335 °
